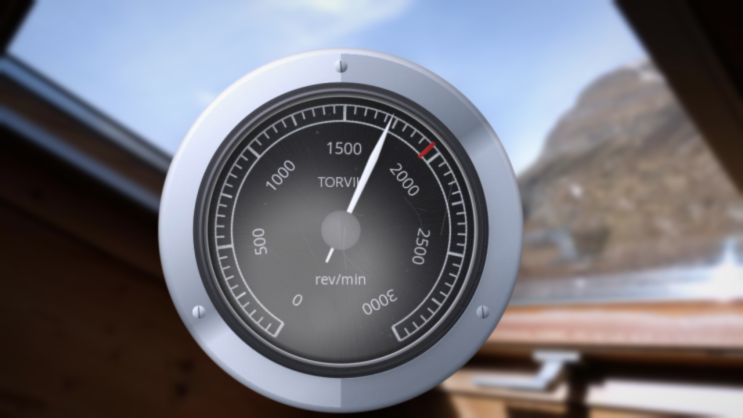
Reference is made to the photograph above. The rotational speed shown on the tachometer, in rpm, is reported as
1725 rpm
